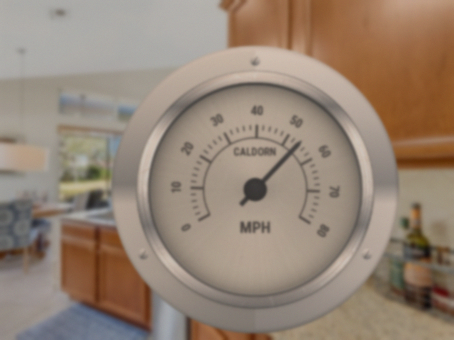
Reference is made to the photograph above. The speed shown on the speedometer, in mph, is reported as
54 mph
